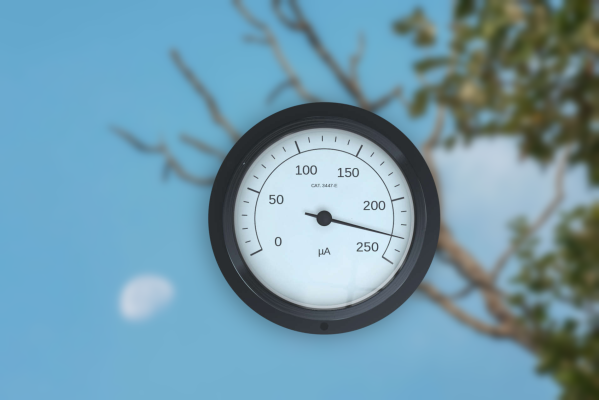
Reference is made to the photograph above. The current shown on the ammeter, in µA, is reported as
230 µA
